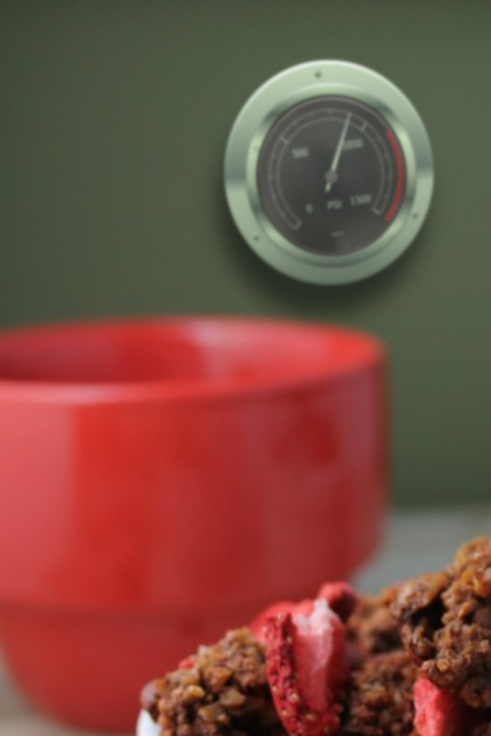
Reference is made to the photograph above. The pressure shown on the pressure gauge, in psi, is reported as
900 psi
